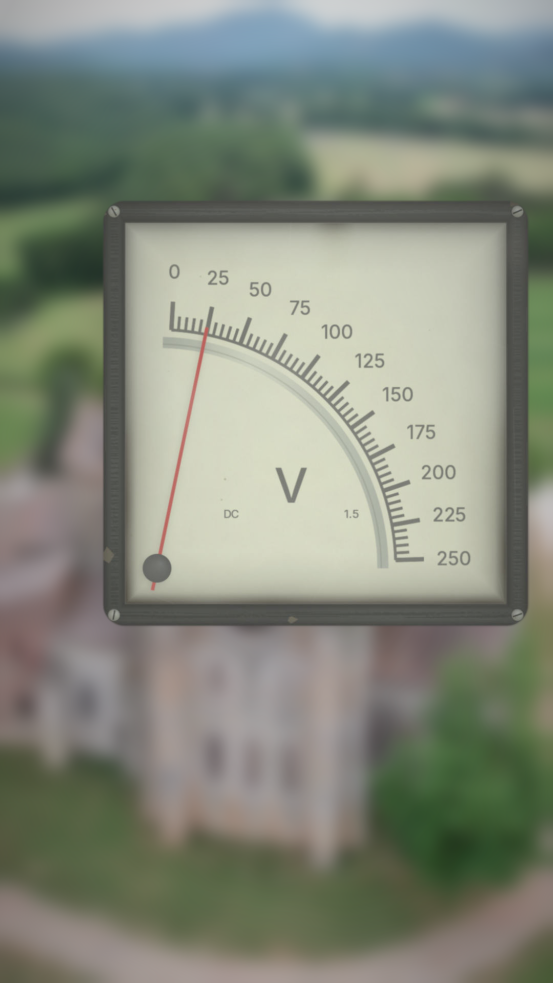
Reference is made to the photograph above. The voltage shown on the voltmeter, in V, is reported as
25 V
